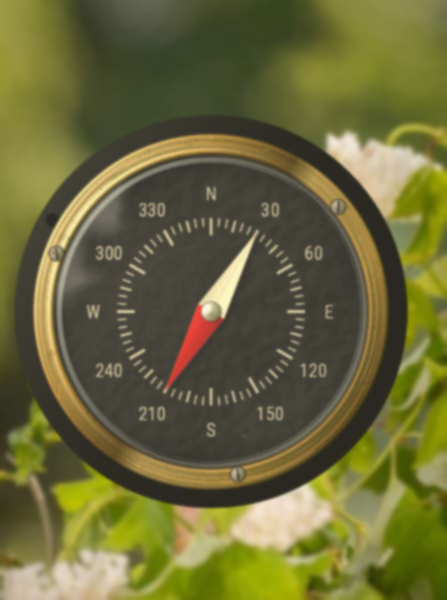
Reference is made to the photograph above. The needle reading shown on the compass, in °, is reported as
210 °
